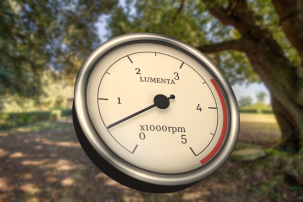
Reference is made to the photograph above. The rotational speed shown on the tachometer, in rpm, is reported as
500 rpm
